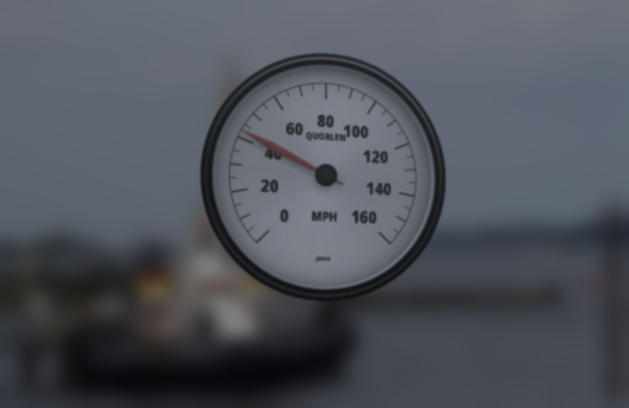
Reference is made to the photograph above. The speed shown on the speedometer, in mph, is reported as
42.5 mph
